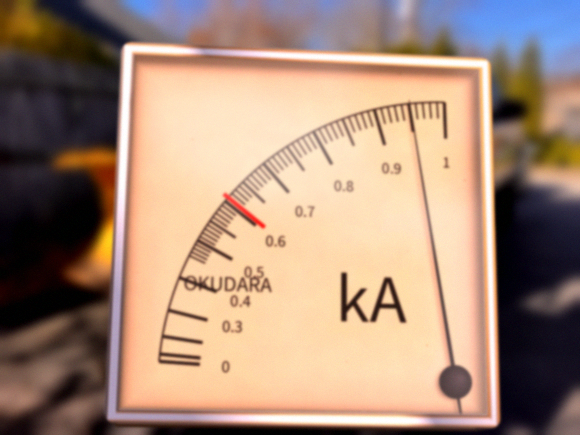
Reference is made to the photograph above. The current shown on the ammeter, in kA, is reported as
0.95 kA
